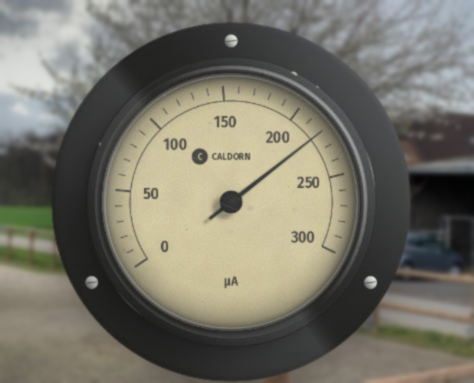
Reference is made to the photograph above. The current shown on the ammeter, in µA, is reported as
220 µA
